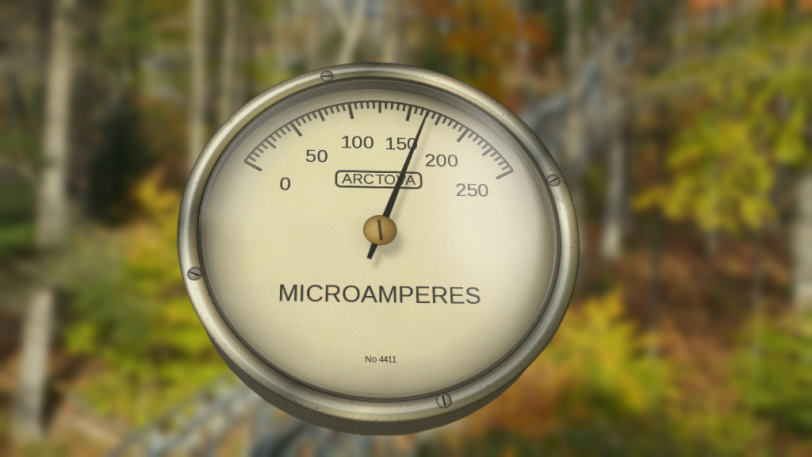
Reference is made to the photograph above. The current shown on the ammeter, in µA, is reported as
165 µA
